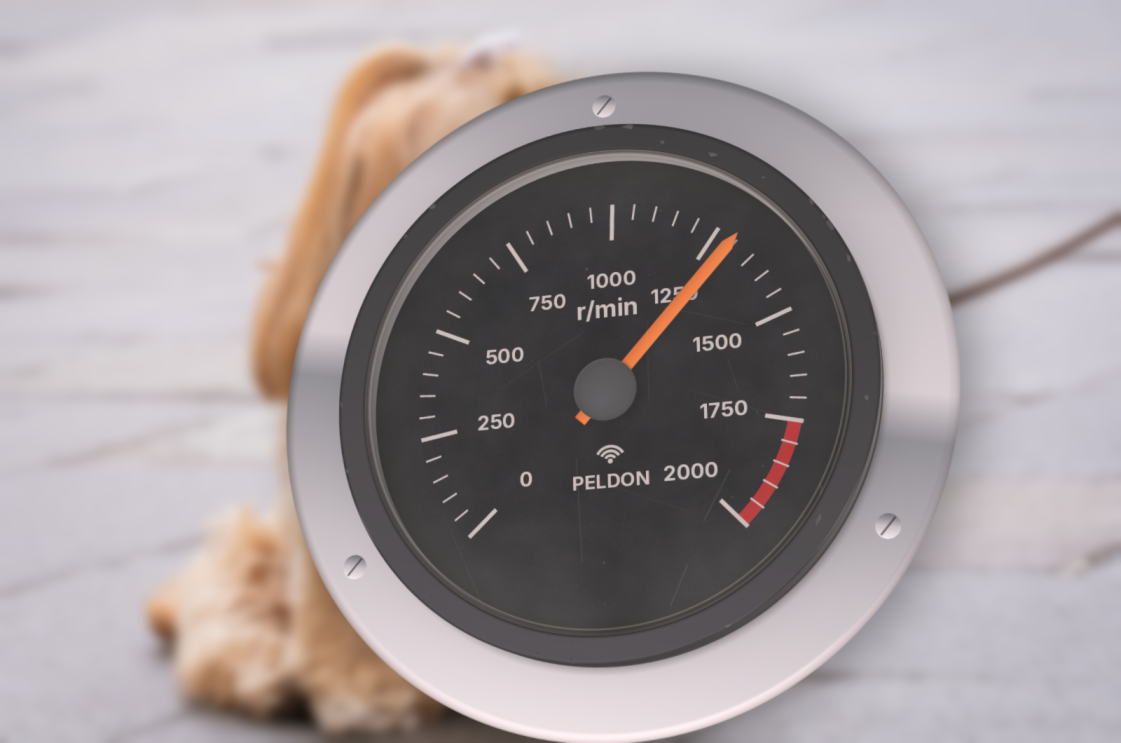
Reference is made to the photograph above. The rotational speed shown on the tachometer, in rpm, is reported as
1300 rpm
